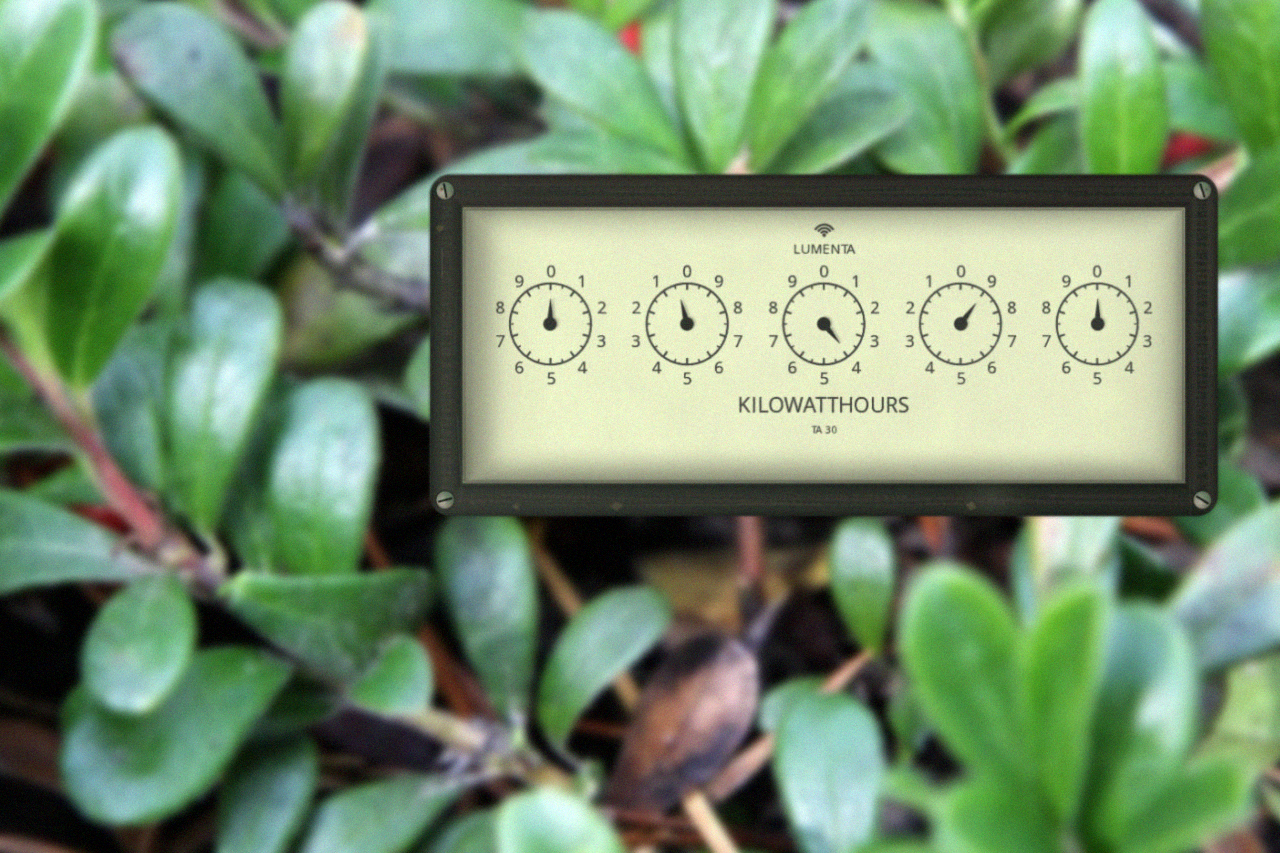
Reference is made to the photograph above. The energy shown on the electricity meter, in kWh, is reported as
390 kWh
